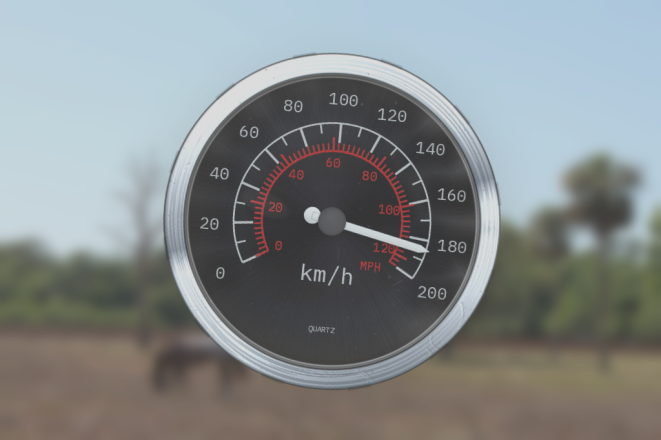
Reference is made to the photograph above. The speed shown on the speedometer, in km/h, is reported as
185 km/h
